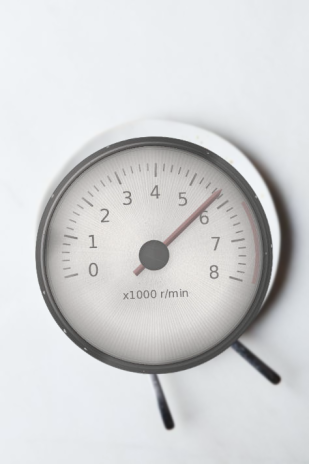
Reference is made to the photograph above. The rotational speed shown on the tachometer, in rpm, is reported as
5700 rpm
